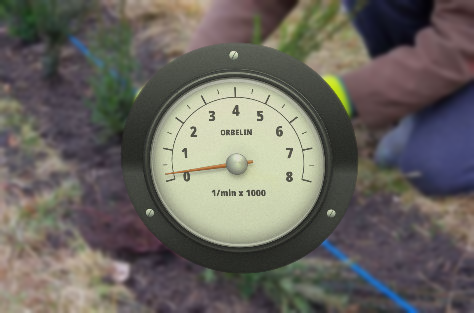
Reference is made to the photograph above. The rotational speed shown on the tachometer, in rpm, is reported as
250 rpm
